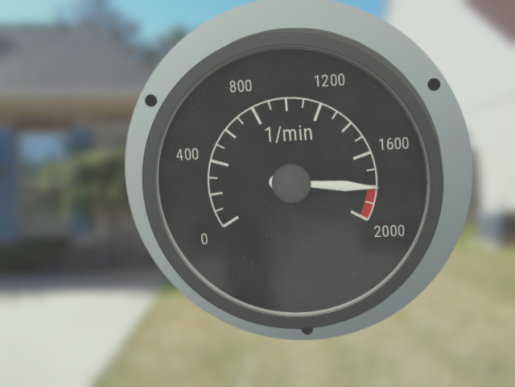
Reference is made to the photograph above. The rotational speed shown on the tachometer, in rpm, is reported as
1800 rpm
